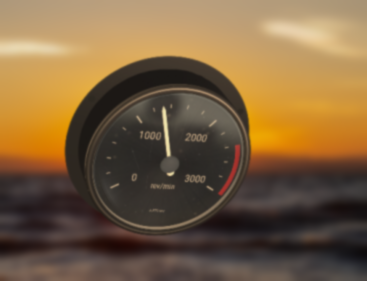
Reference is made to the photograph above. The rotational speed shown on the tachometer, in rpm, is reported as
1300 rpm
